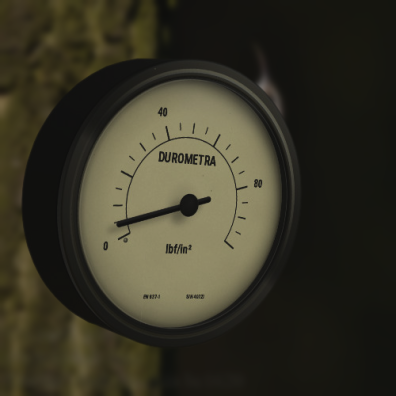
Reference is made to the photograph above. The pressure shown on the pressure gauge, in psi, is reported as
5 psi
